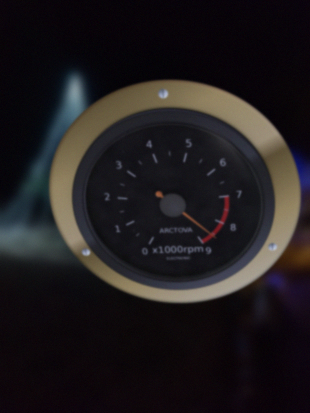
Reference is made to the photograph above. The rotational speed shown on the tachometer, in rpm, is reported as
8500 rpm
